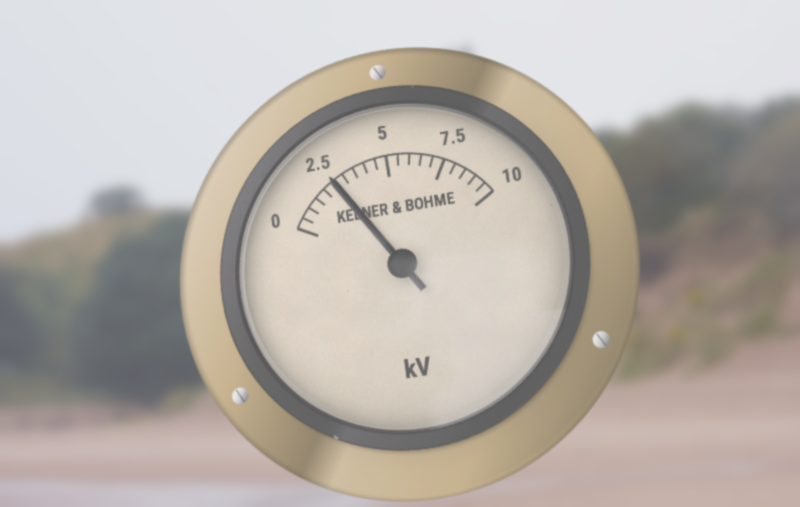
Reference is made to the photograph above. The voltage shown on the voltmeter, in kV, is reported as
2.5 kV
